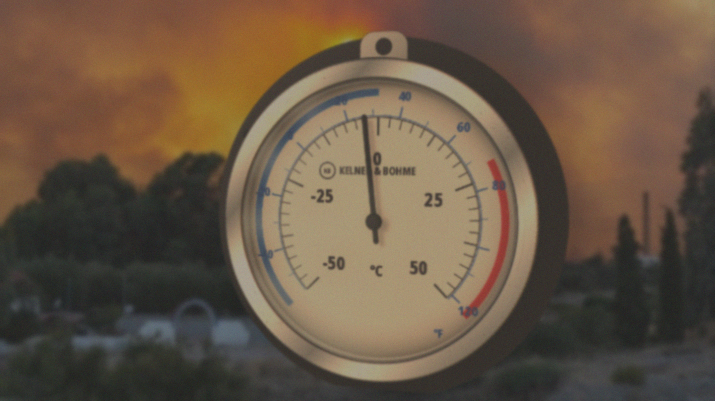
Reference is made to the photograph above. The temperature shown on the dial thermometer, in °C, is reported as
-2.5 °C
